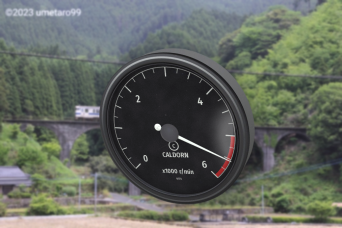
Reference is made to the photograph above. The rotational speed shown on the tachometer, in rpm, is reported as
5500 rpm
